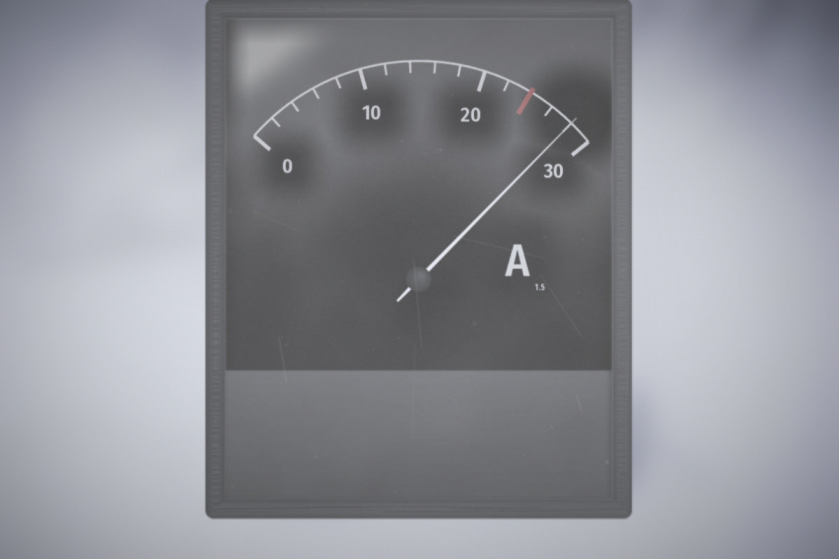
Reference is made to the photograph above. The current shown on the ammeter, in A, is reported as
28 A
